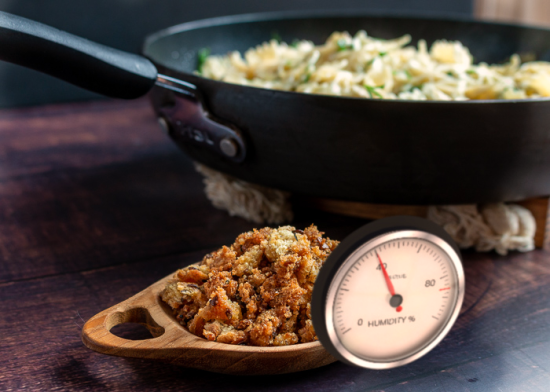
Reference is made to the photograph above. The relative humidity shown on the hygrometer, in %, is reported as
40 %
